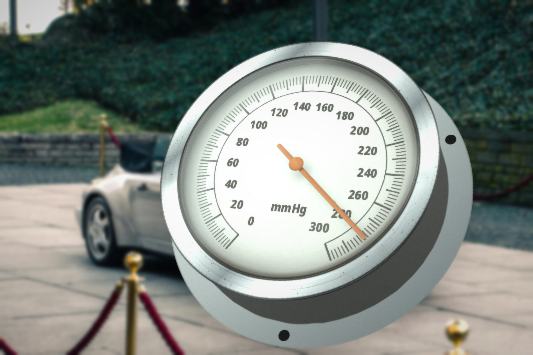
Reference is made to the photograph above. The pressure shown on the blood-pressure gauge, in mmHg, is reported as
280 mmHg
